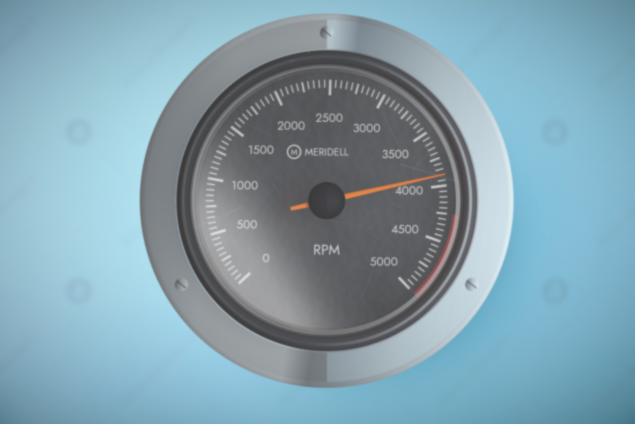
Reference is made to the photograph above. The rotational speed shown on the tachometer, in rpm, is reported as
3900 rpm
